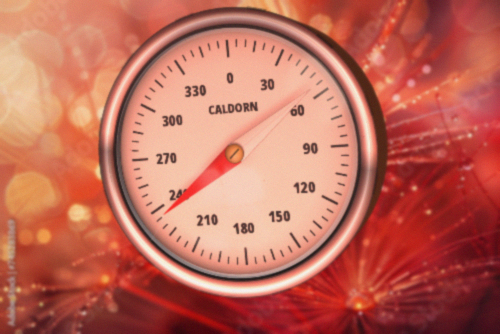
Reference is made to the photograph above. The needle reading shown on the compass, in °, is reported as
235 °
